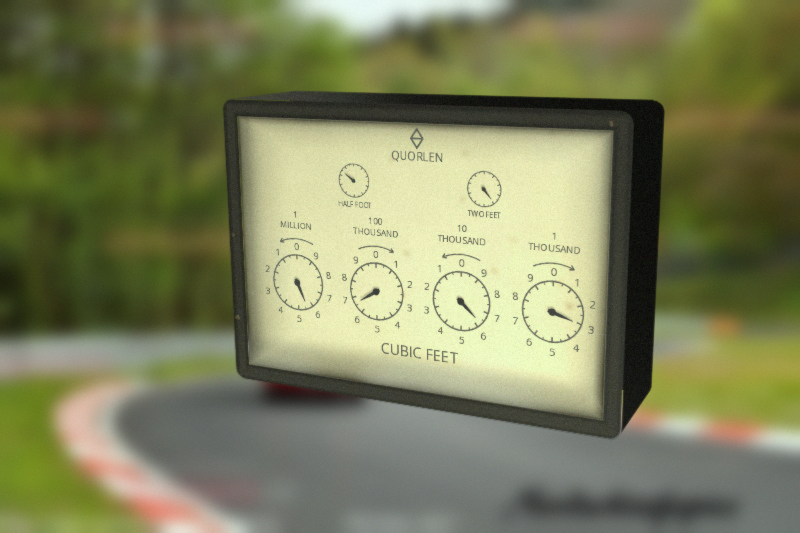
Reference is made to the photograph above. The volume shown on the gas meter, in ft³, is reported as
566300 ft³
